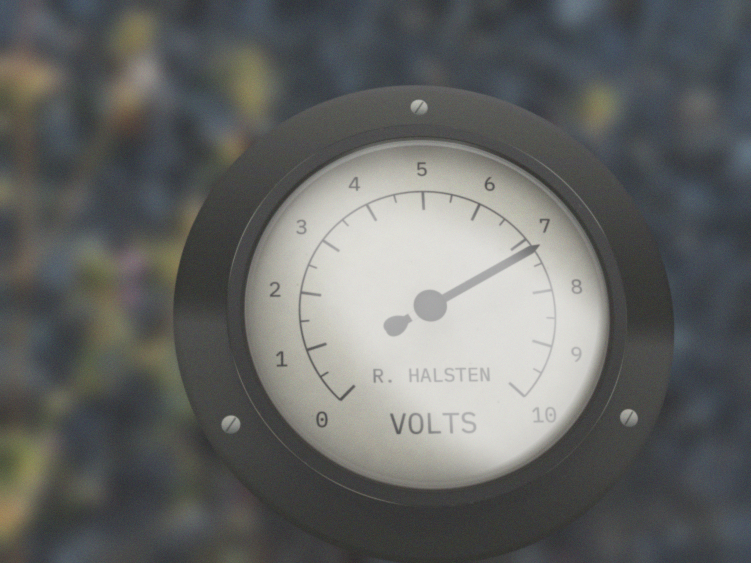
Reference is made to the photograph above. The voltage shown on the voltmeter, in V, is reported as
7.25 V
